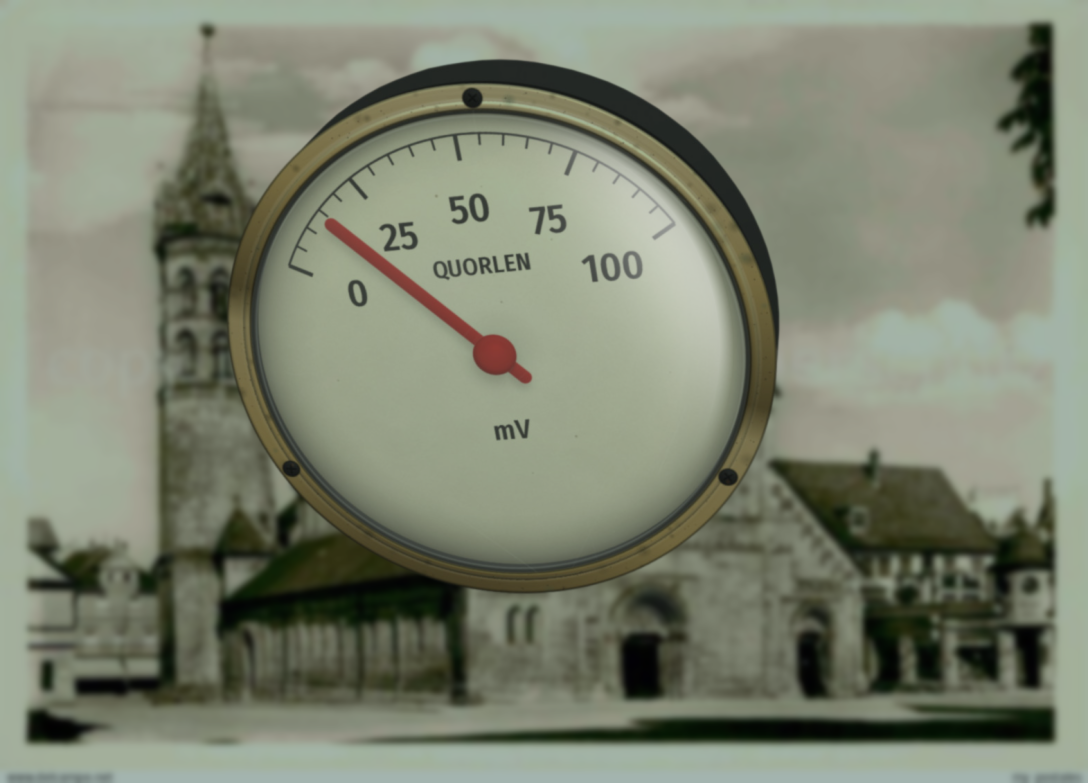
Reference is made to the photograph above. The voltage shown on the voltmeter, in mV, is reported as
15 mV
